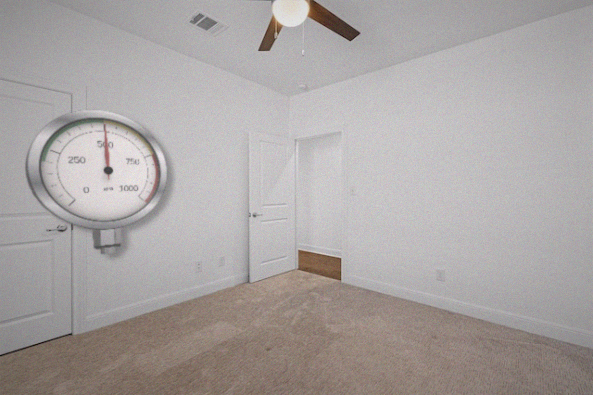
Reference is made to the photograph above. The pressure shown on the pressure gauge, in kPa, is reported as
500 kPa
